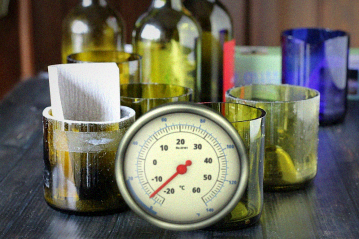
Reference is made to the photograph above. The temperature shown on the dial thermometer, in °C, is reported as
-15 °C
